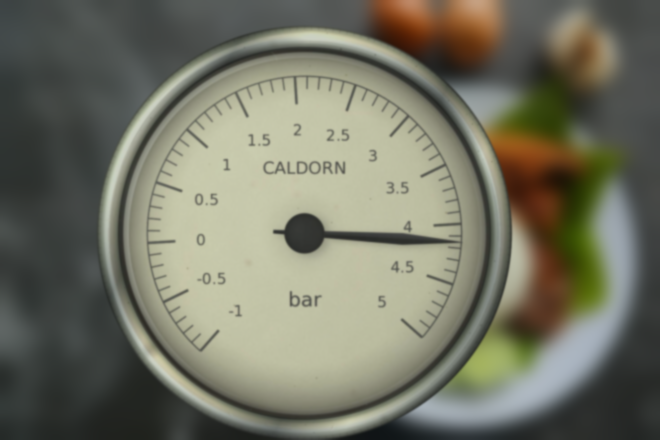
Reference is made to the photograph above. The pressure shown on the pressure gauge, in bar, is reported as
4.15 bar
